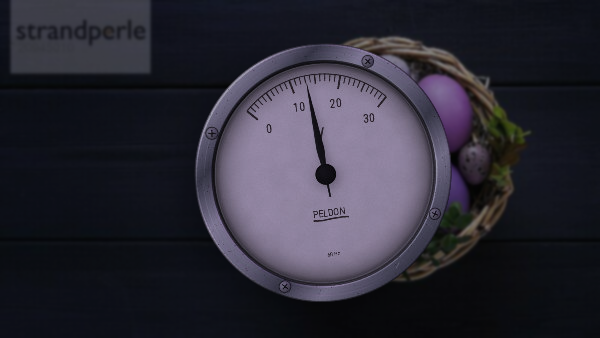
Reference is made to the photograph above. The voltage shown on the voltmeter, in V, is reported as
13 V
